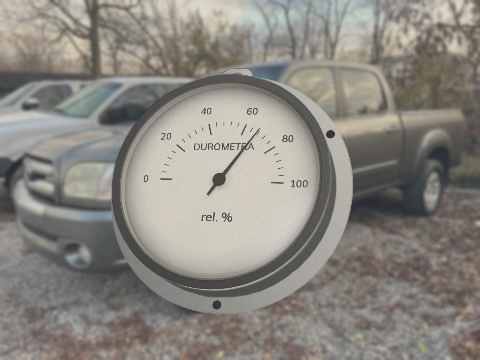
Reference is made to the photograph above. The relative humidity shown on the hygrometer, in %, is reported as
68 %
